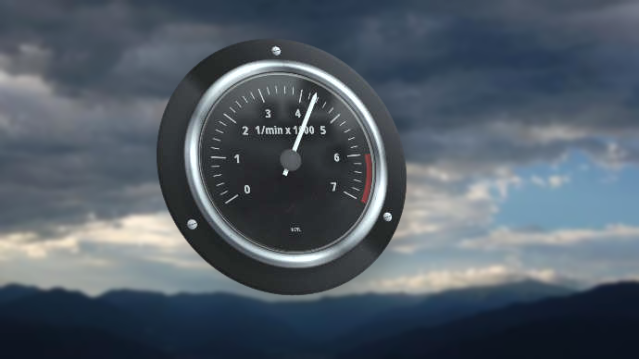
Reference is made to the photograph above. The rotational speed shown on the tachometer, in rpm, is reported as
4300 rpm
